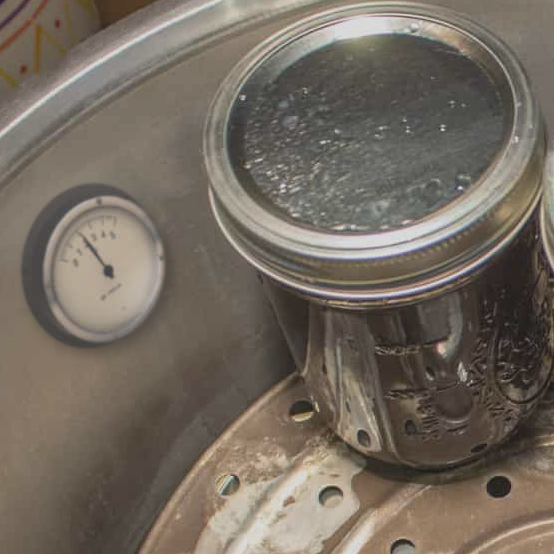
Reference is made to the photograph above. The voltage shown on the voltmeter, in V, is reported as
2 V
